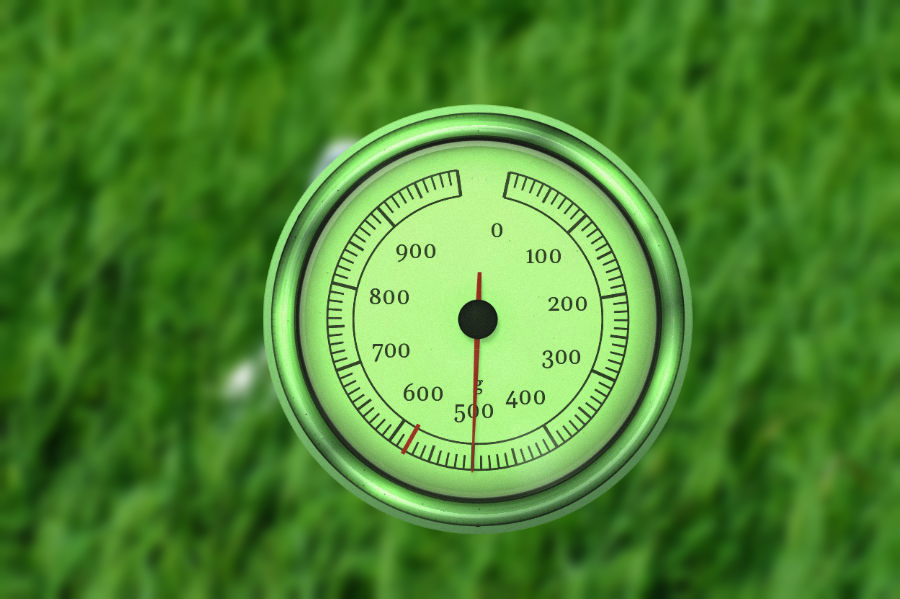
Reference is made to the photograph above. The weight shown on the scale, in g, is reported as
500 g
